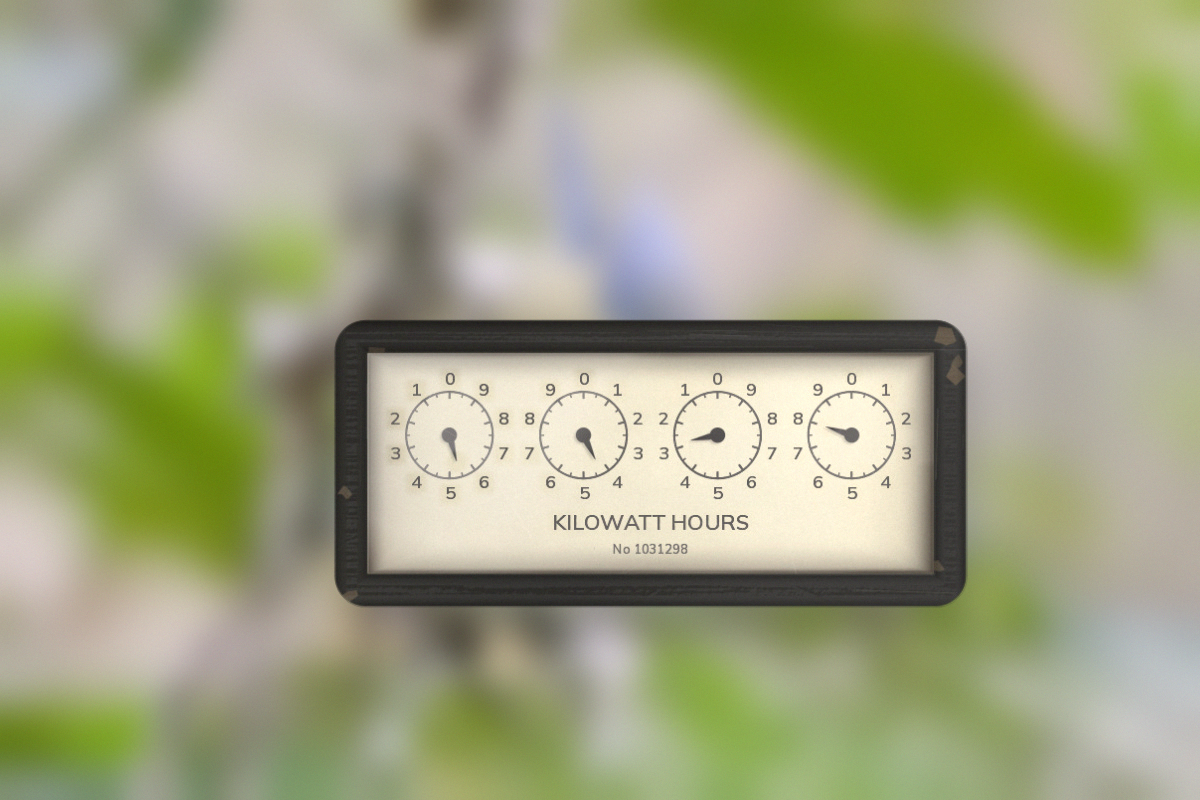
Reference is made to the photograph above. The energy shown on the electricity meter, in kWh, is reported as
5428 kWh
